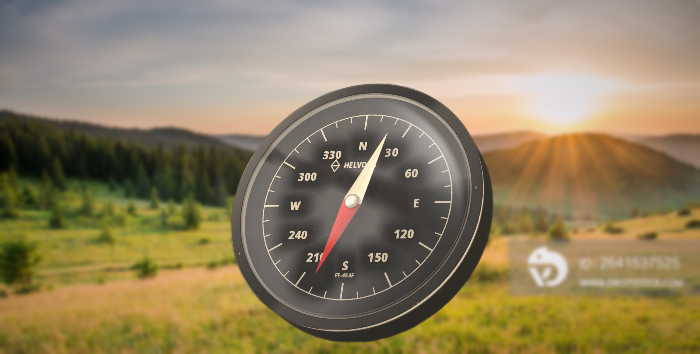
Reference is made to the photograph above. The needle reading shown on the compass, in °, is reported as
200 °
